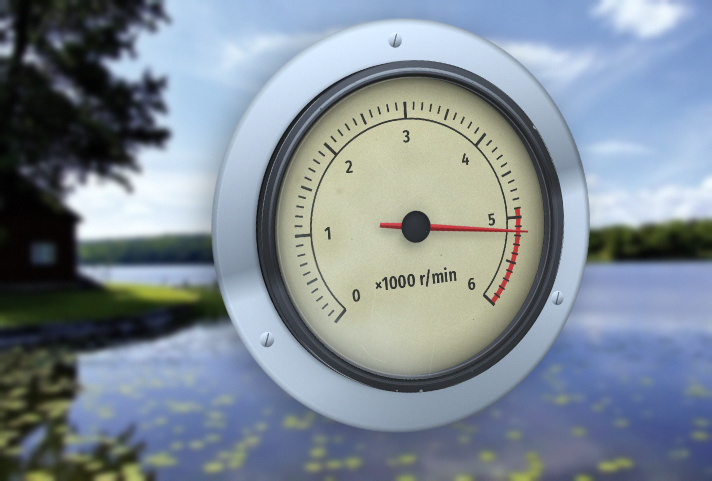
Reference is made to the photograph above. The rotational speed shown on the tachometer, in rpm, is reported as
5150 rpm
